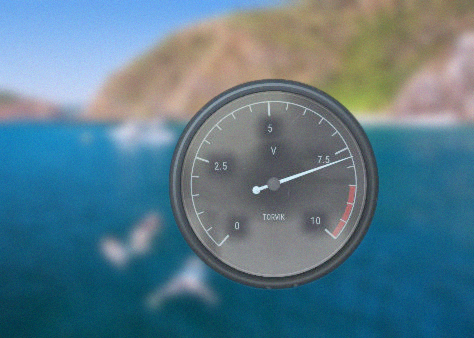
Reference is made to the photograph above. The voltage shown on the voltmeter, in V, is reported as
7.75 V
